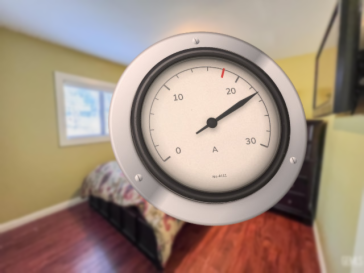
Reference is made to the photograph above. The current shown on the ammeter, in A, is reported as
23 A
